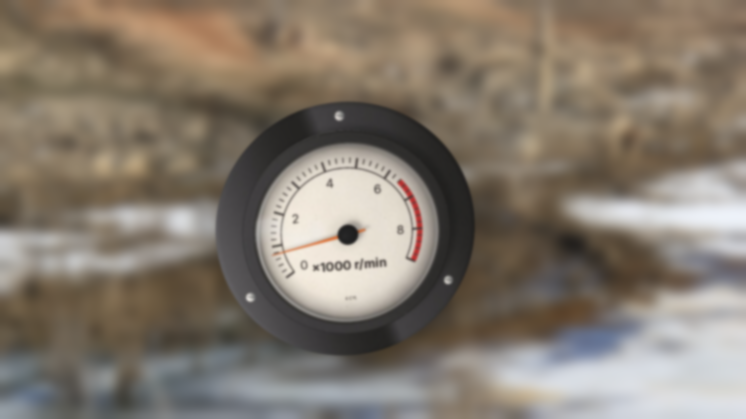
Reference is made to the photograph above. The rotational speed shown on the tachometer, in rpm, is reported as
800 rpm
